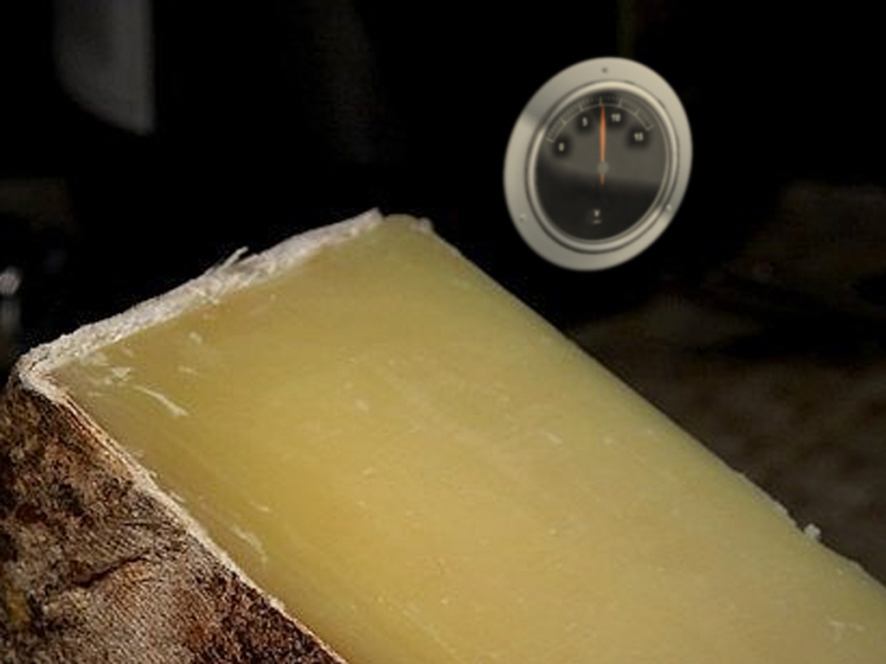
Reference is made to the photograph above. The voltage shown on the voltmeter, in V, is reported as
7.5 V
